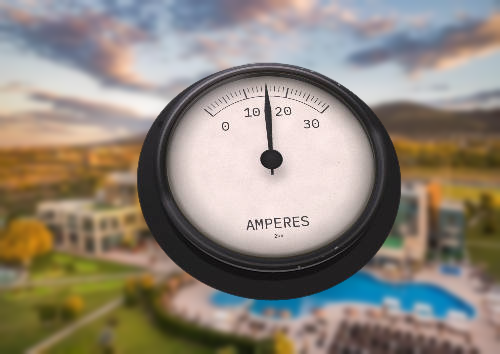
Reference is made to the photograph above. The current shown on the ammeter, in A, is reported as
15 A
